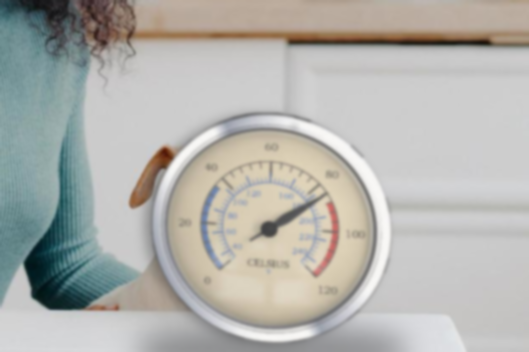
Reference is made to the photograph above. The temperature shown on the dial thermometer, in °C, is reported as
84 °C
